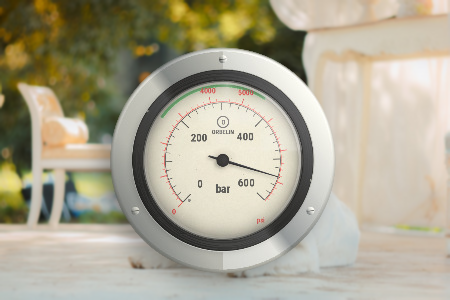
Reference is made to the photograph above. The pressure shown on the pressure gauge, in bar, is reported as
540 bar
